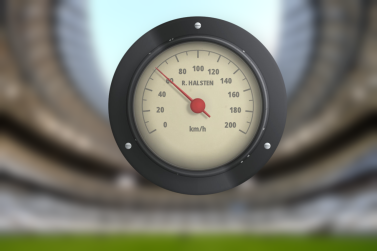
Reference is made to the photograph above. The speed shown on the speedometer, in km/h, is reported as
60 km/h
